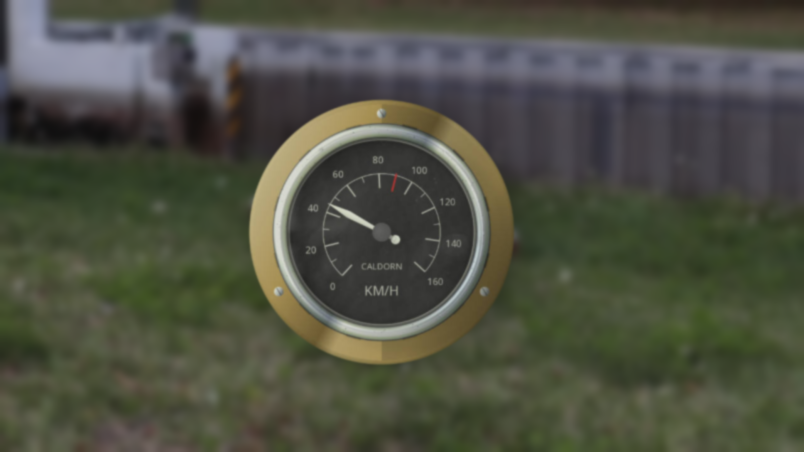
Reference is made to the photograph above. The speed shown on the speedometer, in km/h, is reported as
45 km/h
